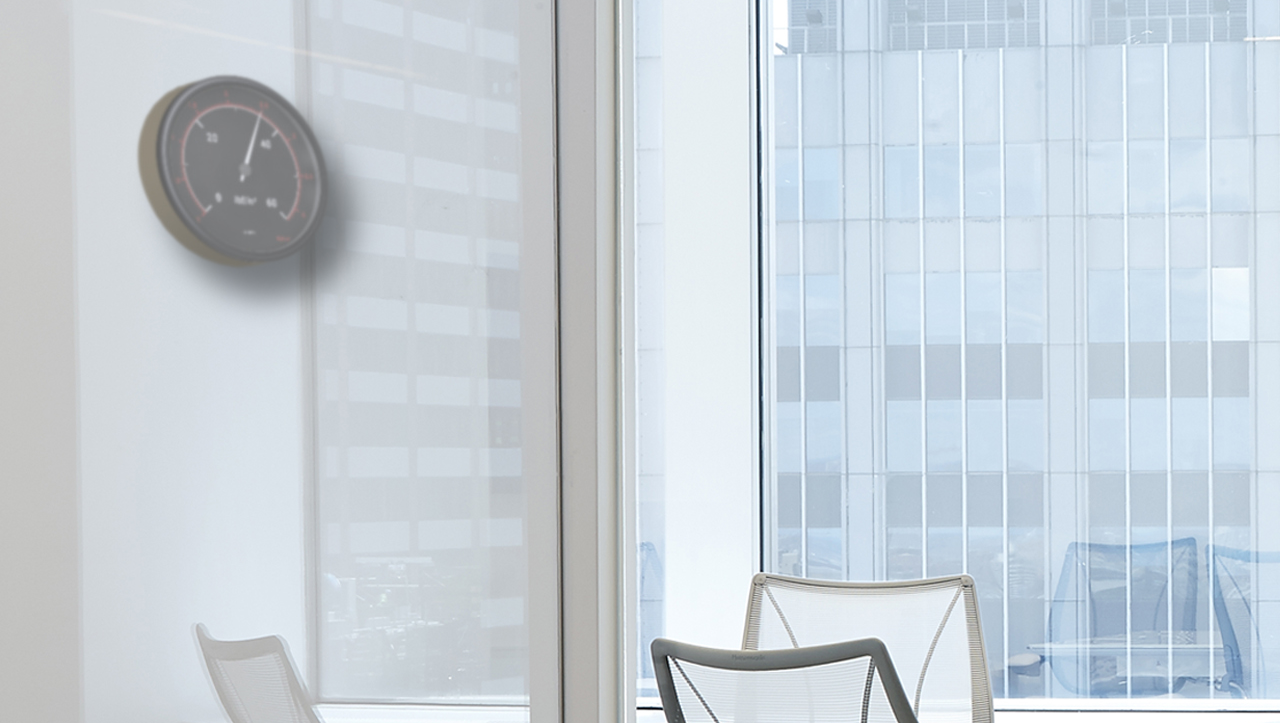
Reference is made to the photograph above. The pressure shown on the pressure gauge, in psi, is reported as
35 psi
